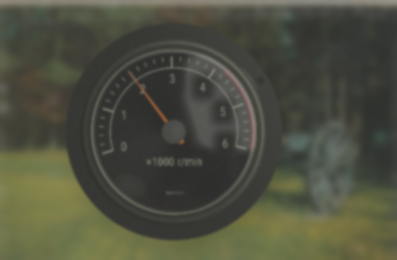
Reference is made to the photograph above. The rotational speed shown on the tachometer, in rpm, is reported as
2000 rpm
